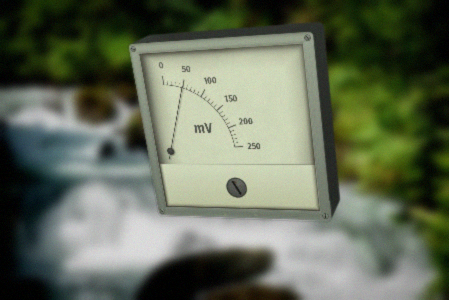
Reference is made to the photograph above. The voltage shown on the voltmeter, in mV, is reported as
50 mV
